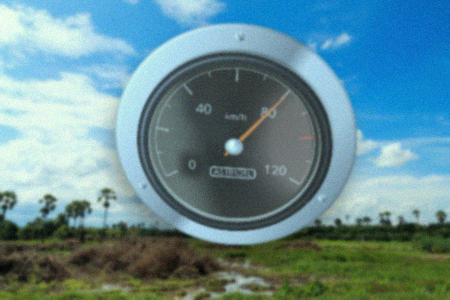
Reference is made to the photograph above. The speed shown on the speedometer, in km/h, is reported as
80 km/h
